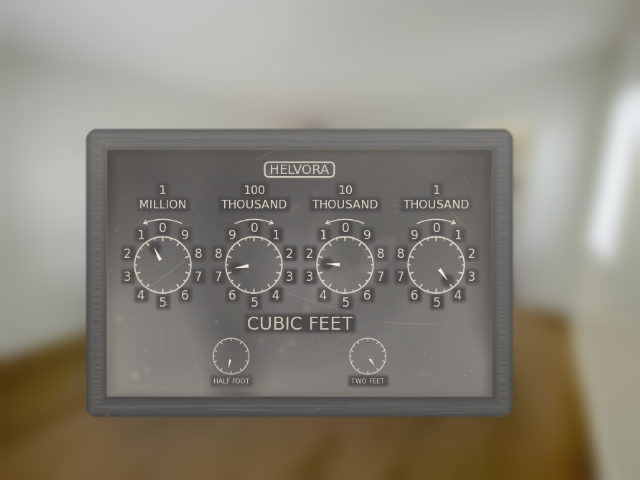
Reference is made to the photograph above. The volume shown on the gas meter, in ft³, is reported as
72400 ft³
